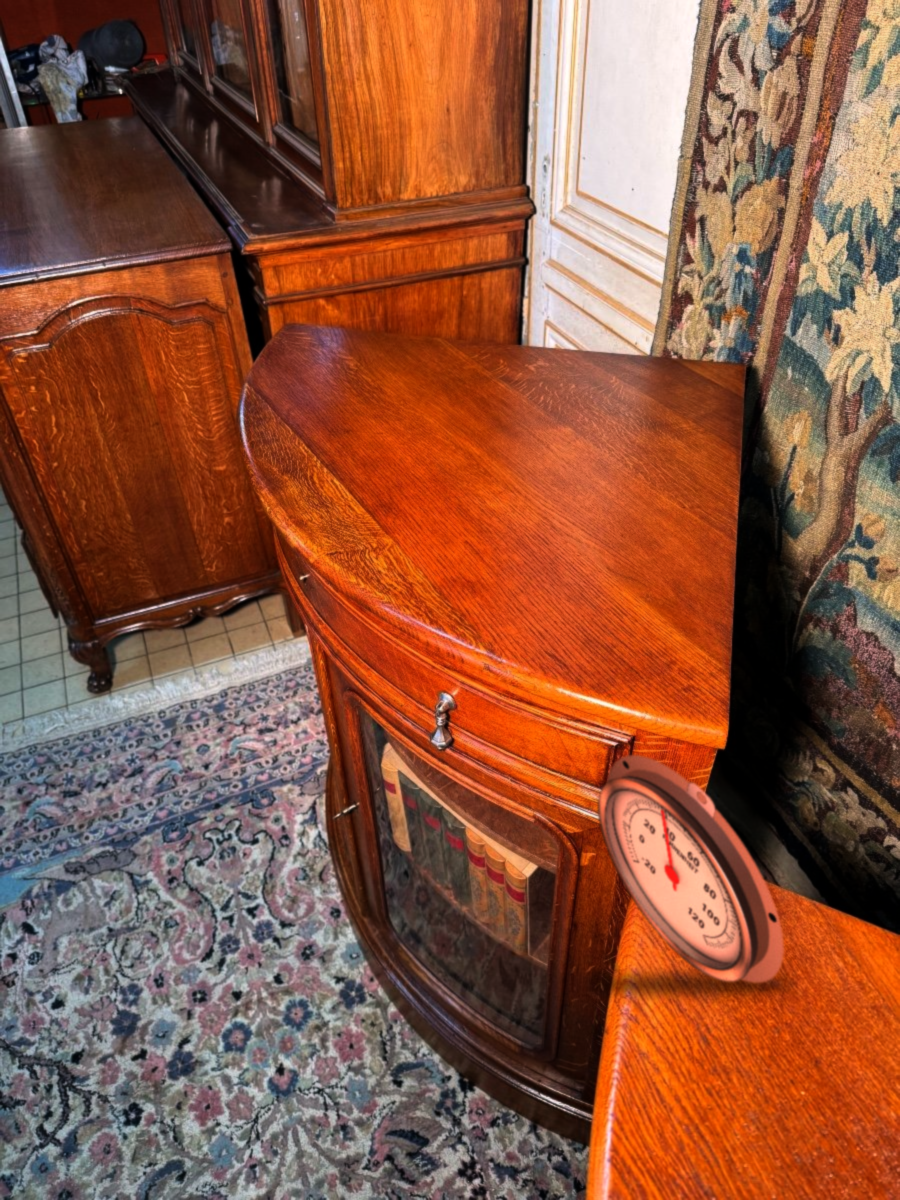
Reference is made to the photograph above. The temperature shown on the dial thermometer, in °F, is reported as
40 °F
